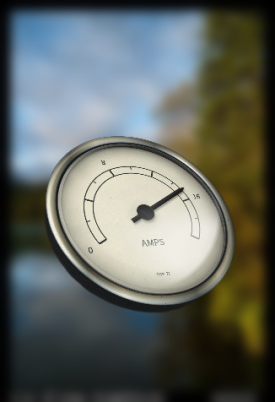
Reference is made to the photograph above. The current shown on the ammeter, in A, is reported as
15 A
